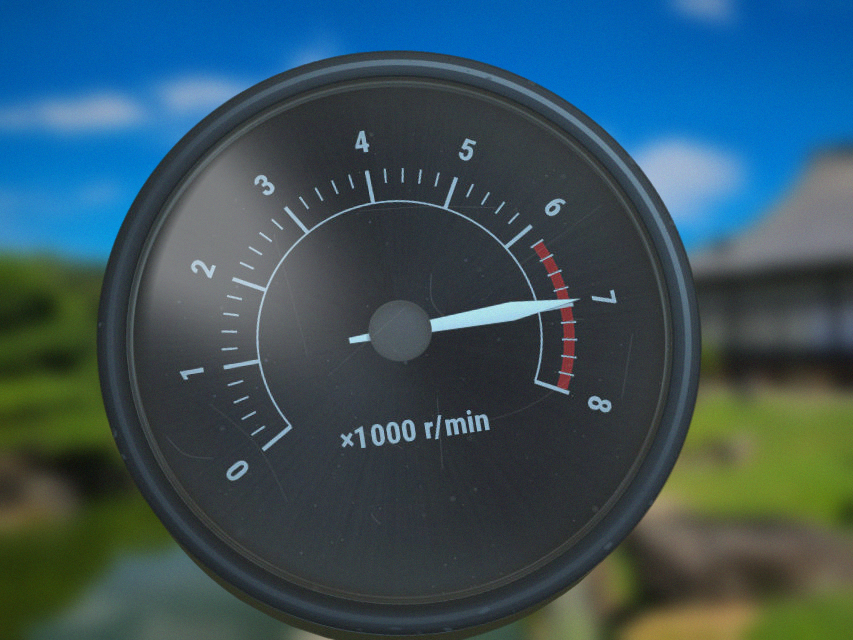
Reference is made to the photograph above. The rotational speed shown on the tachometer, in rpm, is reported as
7000 rpm
